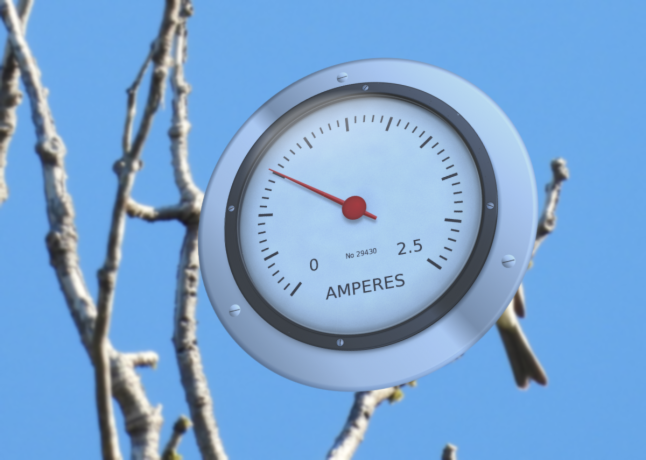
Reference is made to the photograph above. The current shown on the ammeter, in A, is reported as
0.75 A
